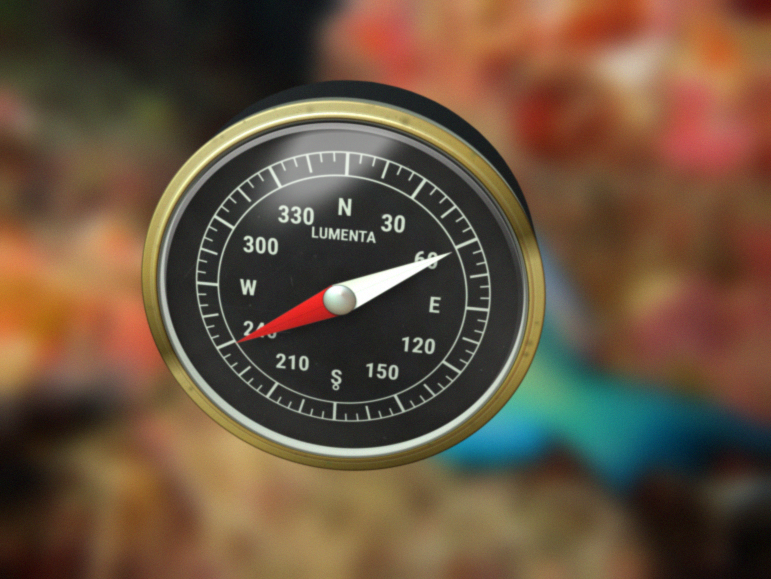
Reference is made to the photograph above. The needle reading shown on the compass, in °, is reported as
240 °
